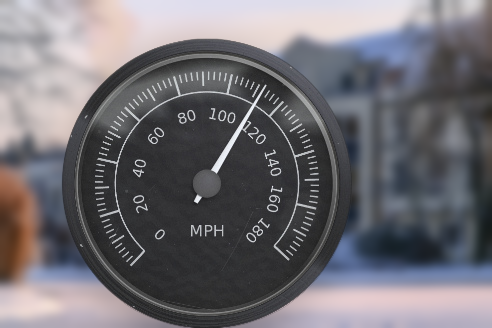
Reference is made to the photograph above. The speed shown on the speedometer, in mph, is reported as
112 mph
